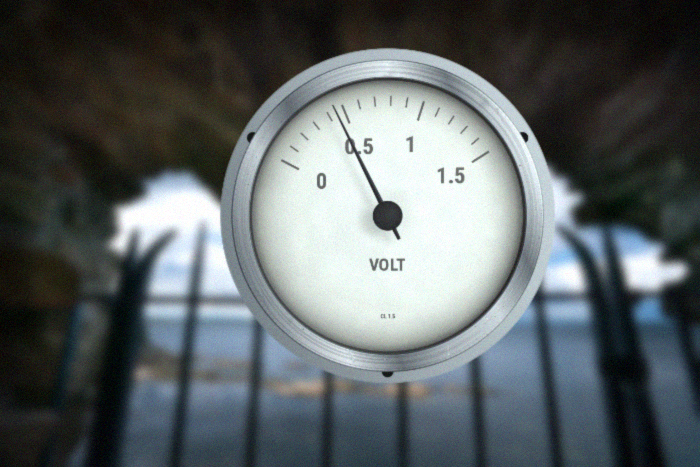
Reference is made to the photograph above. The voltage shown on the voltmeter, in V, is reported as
0.45 V
